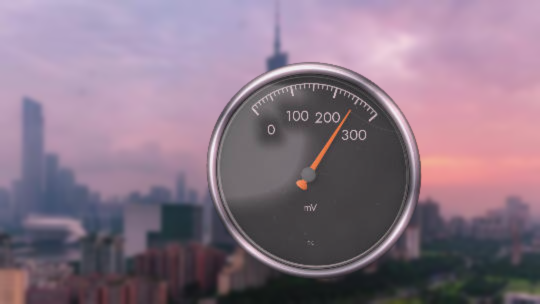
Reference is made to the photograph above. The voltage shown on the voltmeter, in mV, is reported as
250 mV
